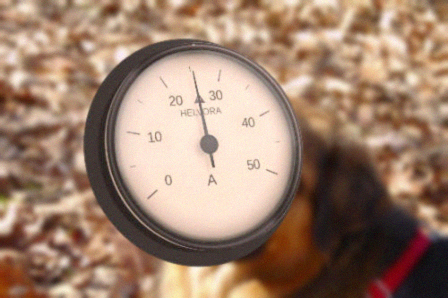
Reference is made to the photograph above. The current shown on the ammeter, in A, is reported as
25 A
